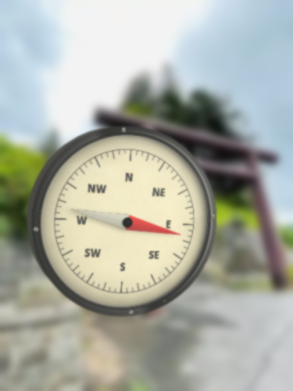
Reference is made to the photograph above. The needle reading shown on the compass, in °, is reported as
100 °
